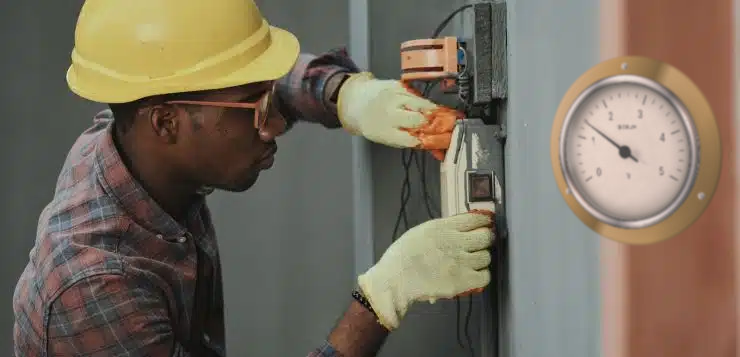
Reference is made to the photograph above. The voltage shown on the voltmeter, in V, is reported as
1.4 V
